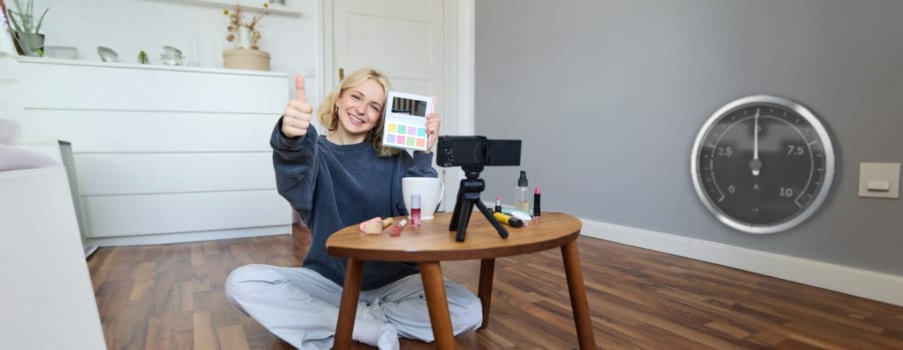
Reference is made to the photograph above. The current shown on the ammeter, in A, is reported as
5 A
